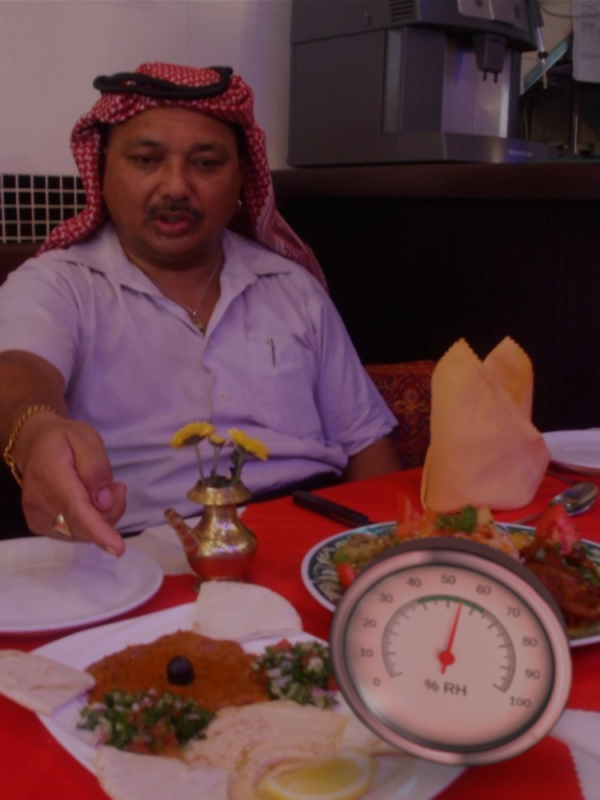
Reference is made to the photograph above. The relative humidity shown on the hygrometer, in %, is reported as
55 %
